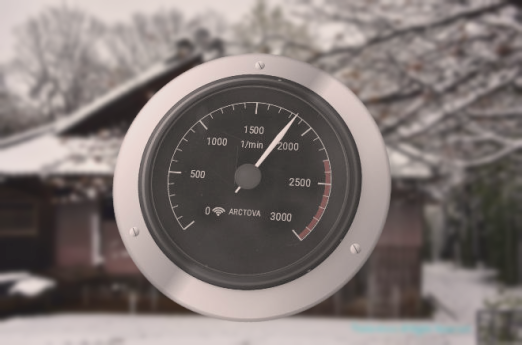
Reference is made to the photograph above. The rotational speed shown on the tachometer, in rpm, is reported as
1850 rpm
